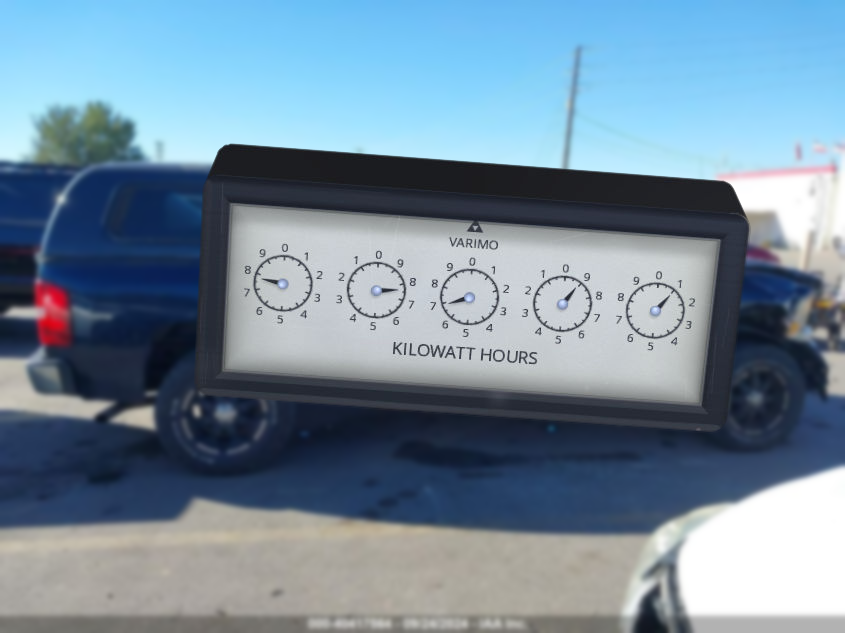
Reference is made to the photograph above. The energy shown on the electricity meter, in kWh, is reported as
77691 kWh
